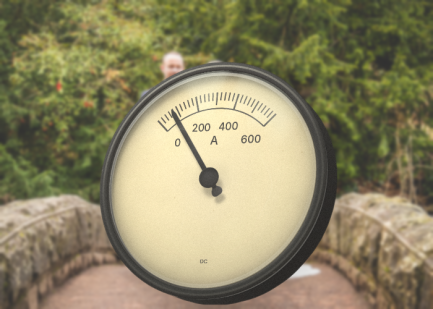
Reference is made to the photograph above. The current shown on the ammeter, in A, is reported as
80 A
